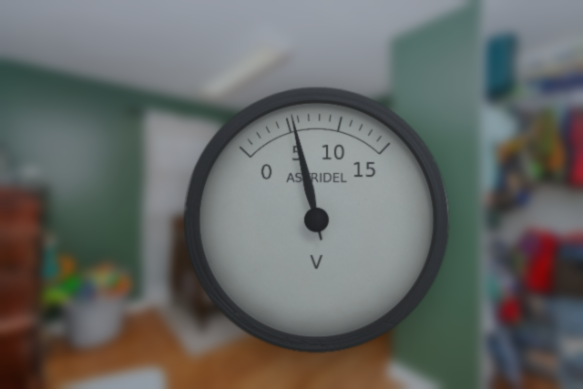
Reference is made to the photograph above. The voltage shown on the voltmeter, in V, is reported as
5.5 V
